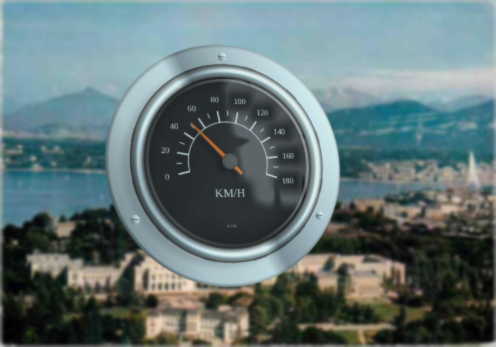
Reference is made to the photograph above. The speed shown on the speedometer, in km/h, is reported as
50 km/h
